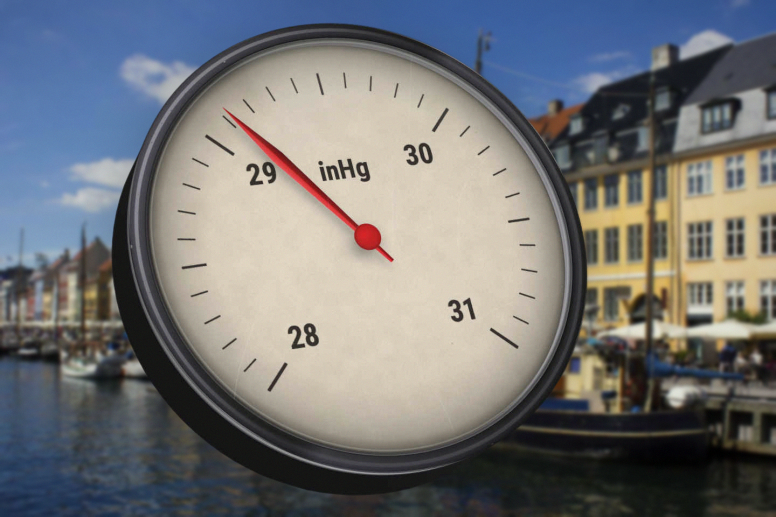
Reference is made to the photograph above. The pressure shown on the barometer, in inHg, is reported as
29.1 inHg
